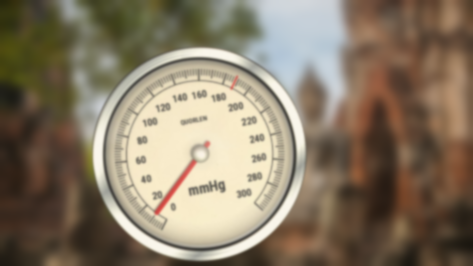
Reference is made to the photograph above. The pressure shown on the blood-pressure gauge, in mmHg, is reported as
10 mmHg
